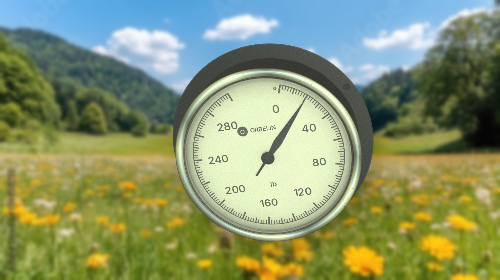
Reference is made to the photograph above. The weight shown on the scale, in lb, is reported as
20 lb
